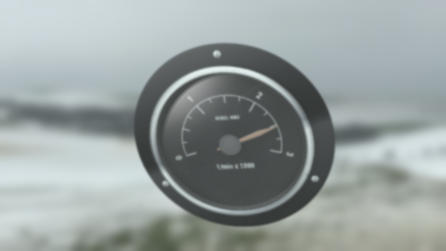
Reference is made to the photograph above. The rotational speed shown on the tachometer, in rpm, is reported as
2500 rpm
